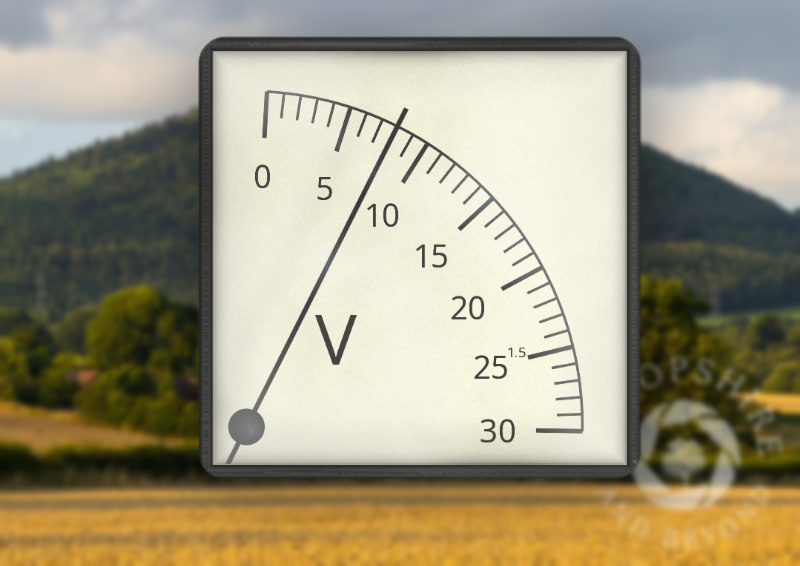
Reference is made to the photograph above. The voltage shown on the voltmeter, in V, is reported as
8 V
